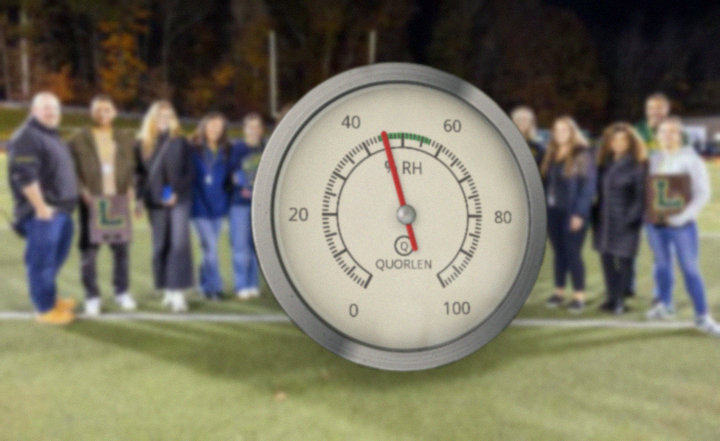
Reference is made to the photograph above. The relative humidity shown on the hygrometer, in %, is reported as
45 %
